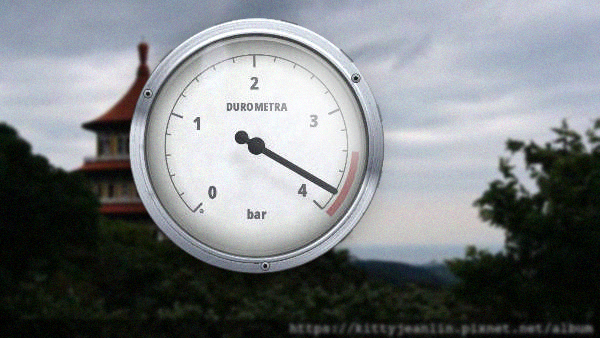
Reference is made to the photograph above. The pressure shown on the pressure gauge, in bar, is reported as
3.8 bar
